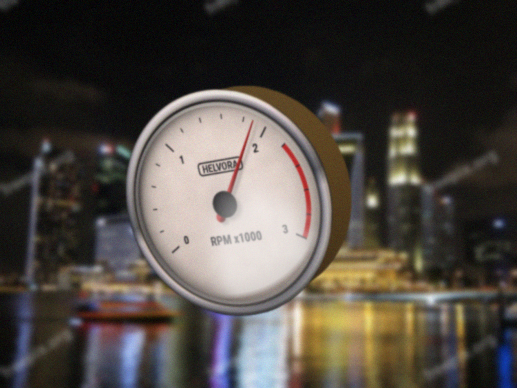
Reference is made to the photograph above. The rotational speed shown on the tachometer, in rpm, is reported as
1900 rpm
